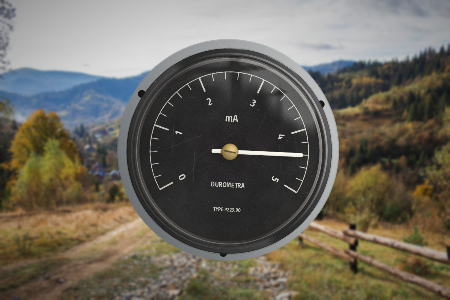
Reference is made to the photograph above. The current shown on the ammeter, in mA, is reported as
4.4 mA
